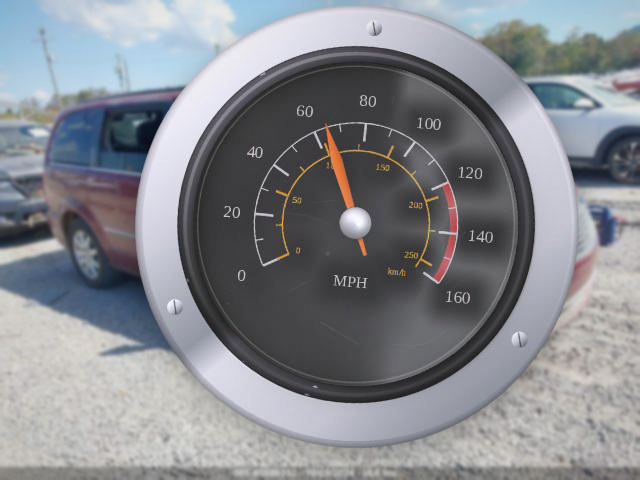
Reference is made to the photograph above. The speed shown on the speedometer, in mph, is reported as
65 mph
